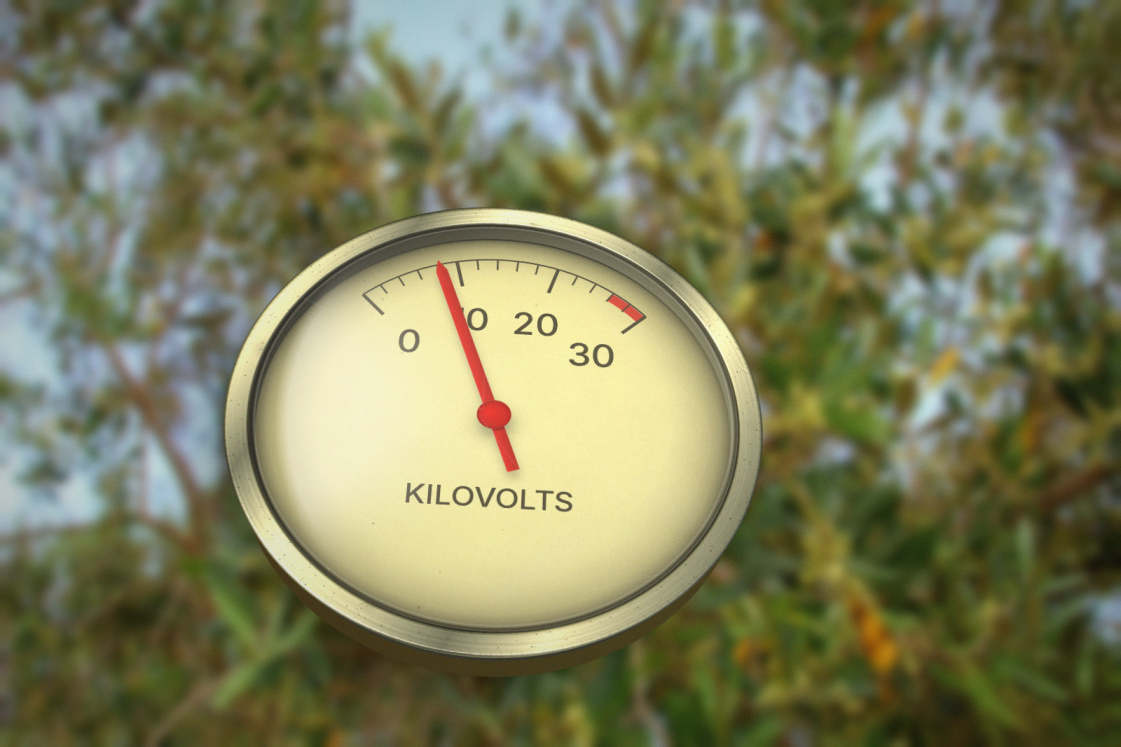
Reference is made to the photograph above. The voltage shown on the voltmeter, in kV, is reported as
8 kV
